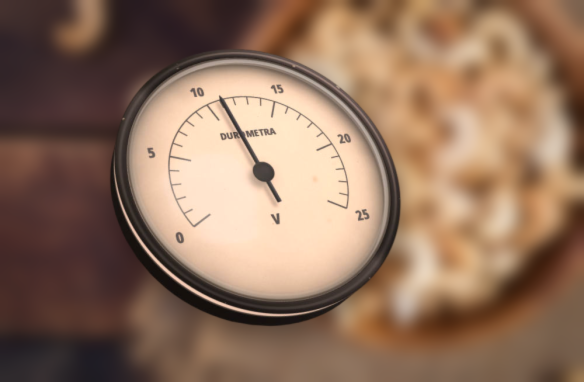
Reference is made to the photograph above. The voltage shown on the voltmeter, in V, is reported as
11 V
